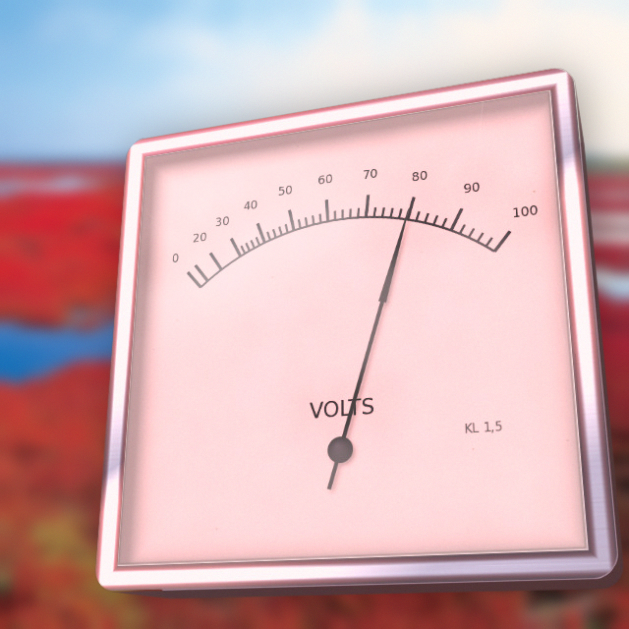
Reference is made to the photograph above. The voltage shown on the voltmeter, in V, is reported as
80 V
